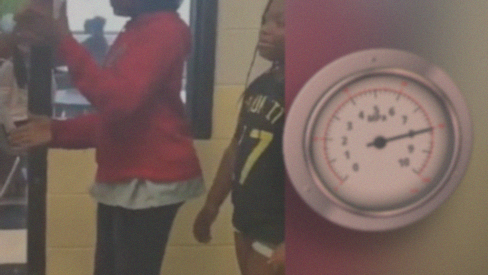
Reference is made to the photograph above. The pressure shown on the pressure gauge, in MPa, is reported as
8 MPa
